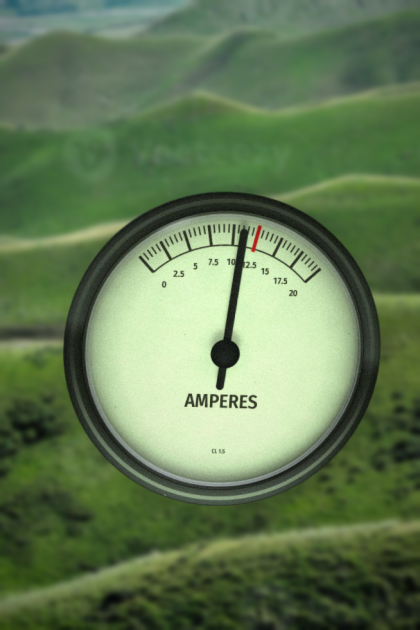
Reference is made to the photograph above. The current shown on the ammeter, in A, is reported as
11 A
